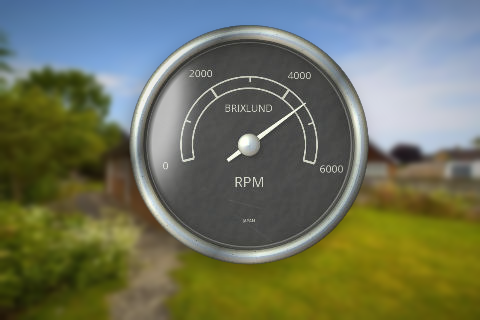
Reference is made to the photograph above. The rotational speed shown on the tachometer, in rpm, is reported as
4500 rpm
